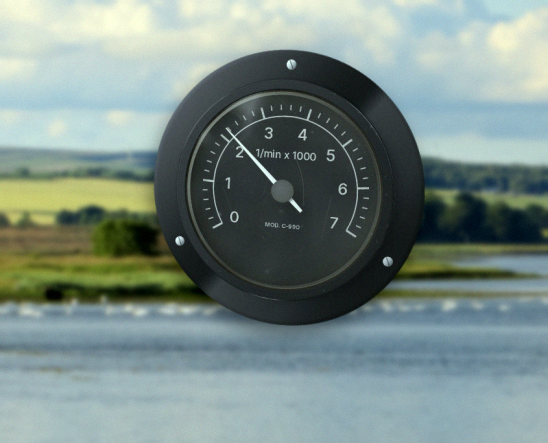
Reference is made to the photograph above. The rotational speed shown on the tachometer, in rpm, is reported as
2200 rpm
